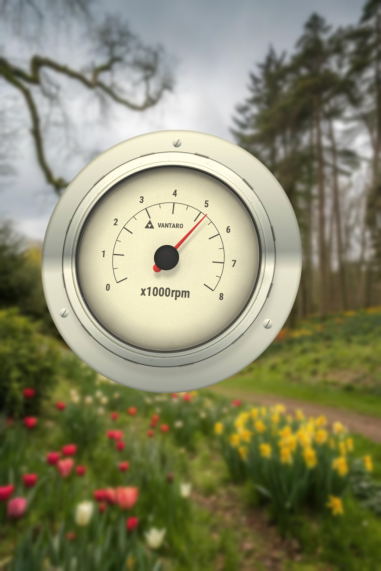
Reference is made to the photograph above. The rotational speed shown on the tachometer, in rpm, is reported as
5250 rpm
